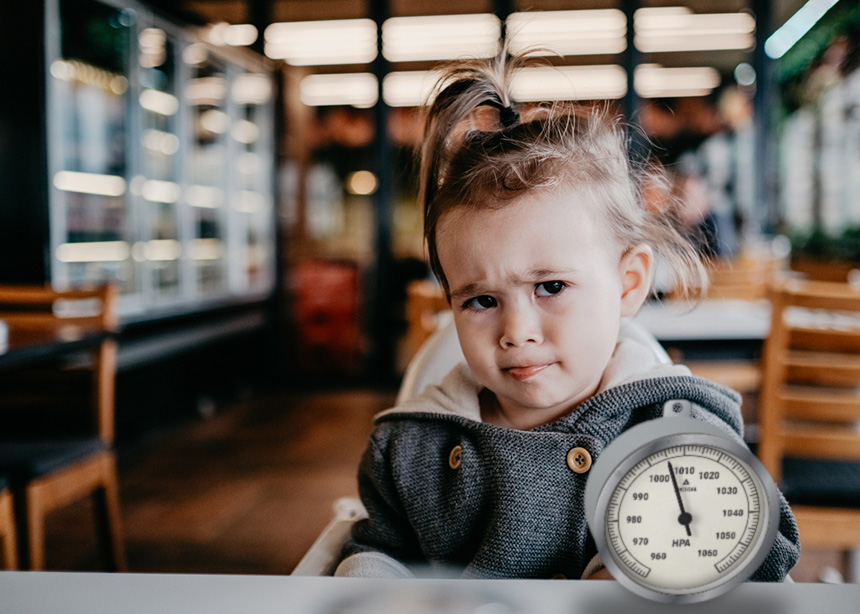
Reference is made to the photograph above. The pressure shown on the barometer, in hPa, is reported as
1005 hPa
